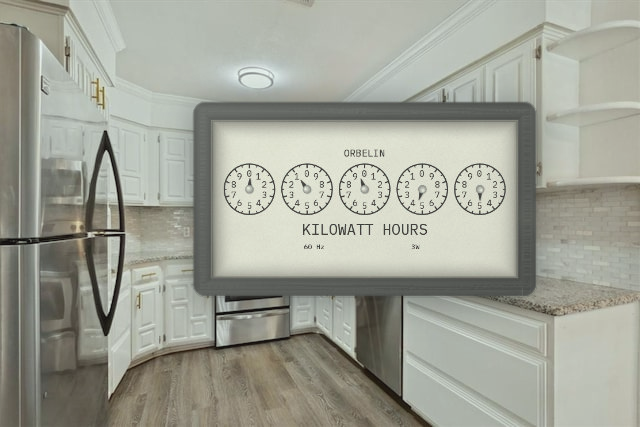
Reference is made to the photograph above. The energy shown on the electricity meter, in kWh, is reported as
945 kWh
